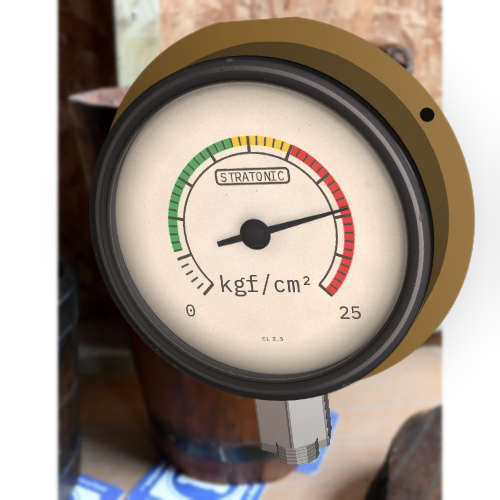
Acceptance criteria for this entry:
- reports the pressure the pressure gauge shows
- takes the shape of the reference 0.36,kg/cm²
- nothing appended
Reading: 19.5,kg/cm²
